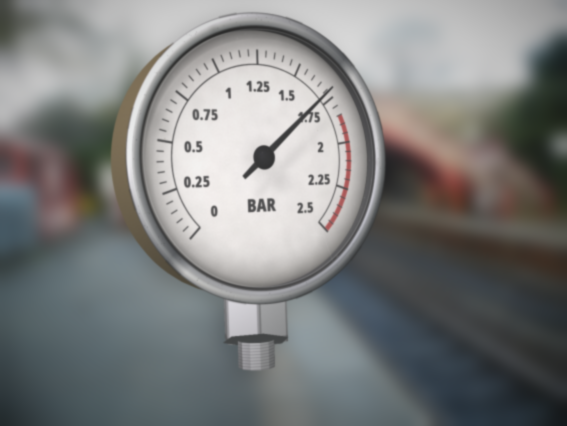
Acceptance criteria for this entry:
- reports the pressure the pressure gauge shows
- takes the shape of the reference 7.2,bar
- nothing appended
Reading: 1.7,bar
